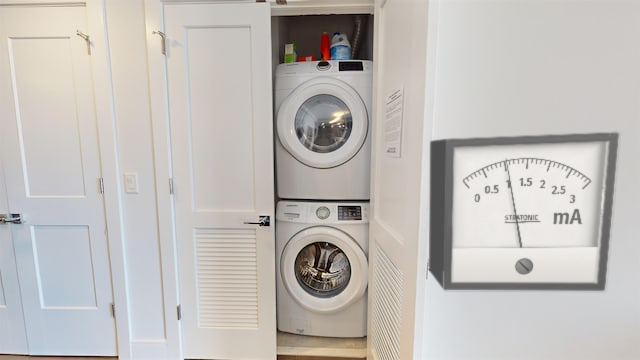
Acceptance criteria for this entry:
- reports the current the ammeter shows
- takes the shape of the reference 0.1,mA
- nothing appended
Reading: 1,mA
